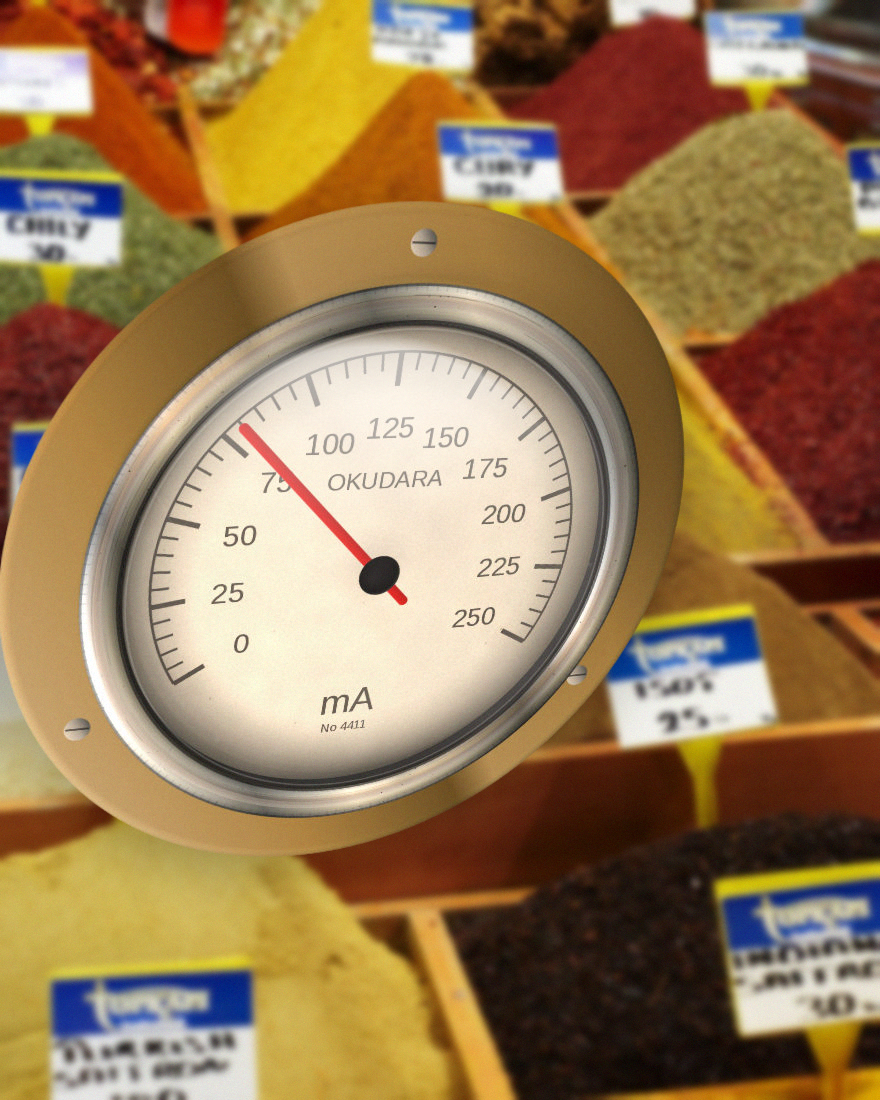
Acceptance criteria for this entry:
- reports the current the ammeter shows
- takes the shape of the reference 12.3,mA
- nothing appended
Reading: 80,mA
